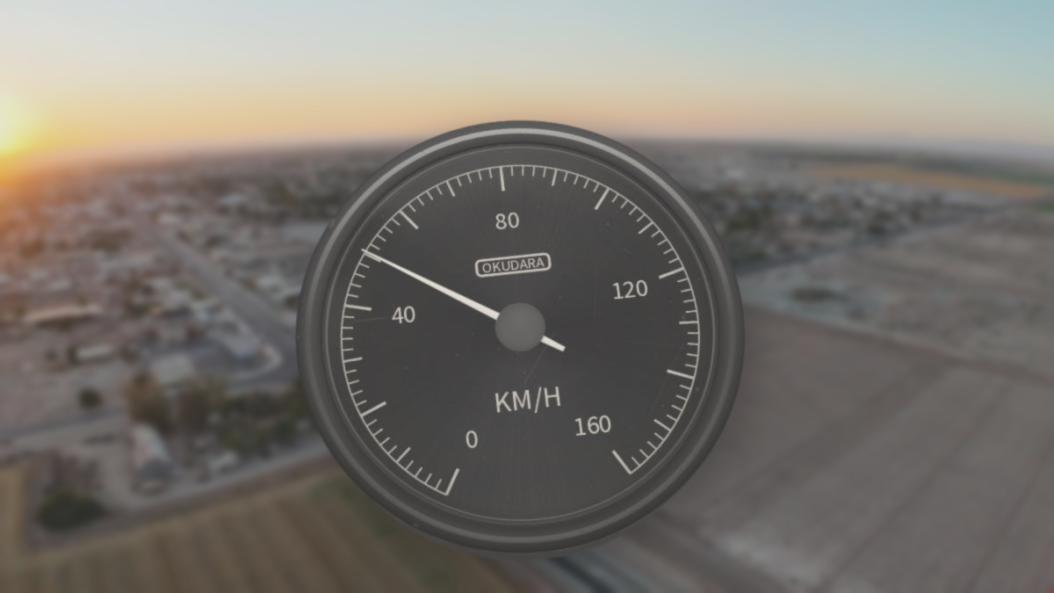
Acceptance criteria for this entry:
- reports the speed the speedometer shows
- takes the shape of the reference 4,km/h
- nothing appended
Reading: 50,km/h
